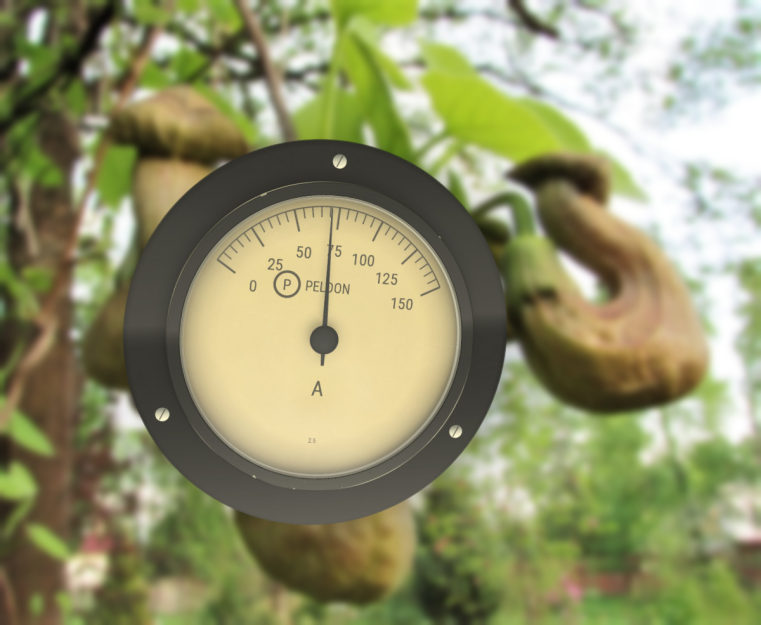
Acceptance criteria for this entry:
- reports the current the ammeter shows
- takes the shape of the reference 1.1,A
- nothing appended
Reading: 70,A
